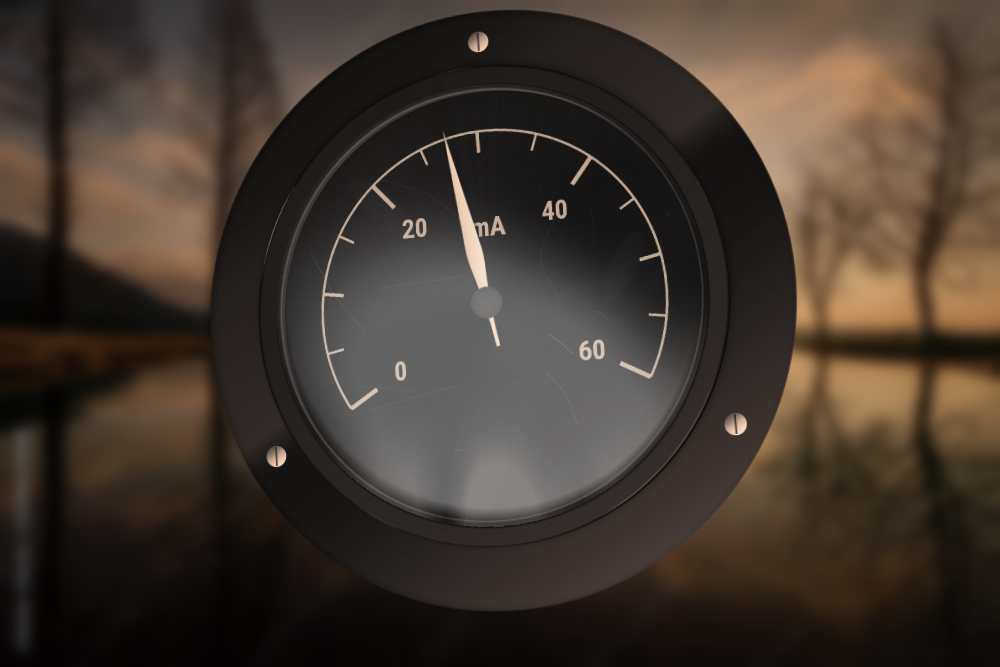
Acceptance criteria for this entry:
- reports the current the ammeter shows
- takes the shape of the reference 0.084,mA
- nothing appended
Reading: 27.5,mA
